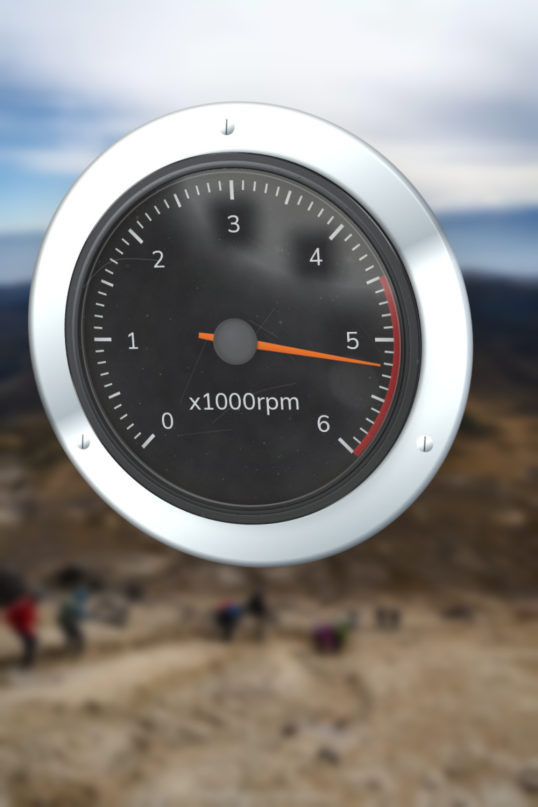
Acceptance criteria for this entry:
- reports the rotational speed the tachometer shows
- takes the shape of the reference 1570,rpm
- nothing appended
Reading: 5200,rpm
